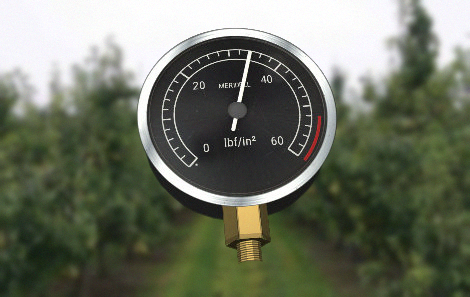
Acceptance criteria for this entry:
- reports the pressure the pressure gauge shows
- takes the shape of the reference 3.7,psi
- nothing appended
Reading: 34,psi
